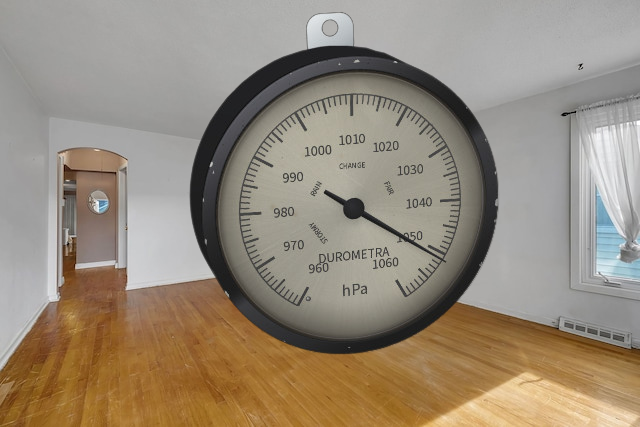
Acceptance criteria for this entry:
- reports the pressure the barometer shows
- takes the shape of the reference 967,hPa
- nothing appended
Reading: 1051,hPa
